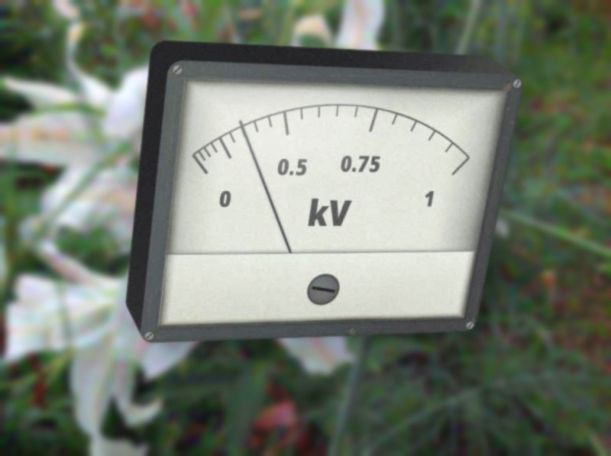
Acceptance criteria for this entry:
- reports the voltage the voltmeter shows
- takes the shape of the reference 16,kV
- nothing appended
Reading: 0.35,kV
